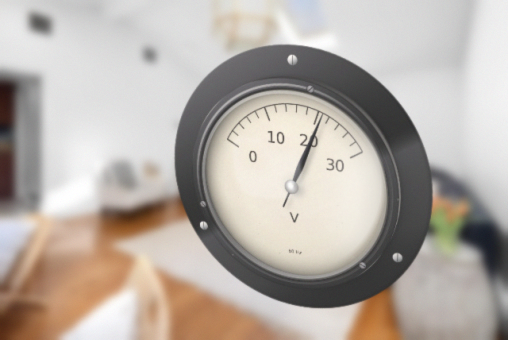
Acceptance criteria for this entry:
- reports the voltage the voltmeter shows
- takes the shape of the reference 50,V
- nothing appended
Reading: 21,V
